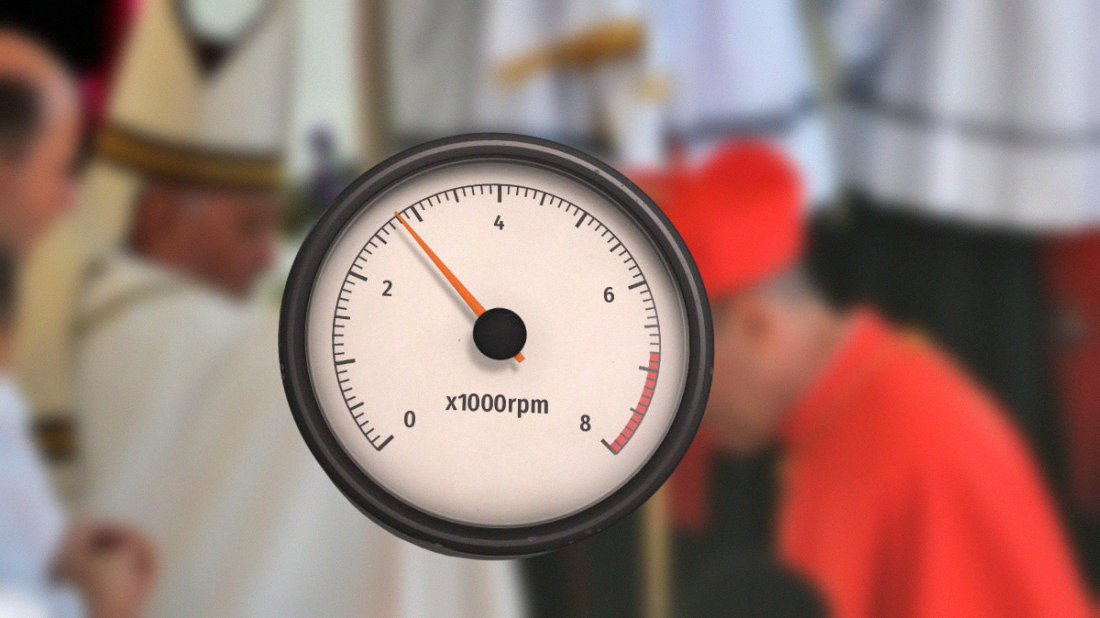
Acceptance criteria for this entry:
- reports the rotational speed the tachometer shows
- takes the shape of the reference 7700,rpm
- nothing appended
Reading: 2800,rpm
